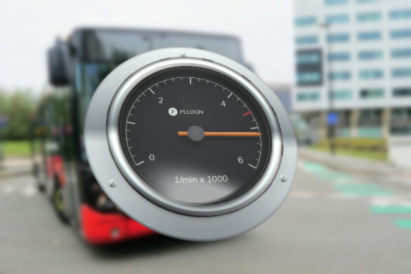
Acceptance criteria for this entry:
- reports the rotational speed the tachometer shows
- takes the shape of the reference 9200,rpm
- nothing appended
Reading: 5200,rpm
